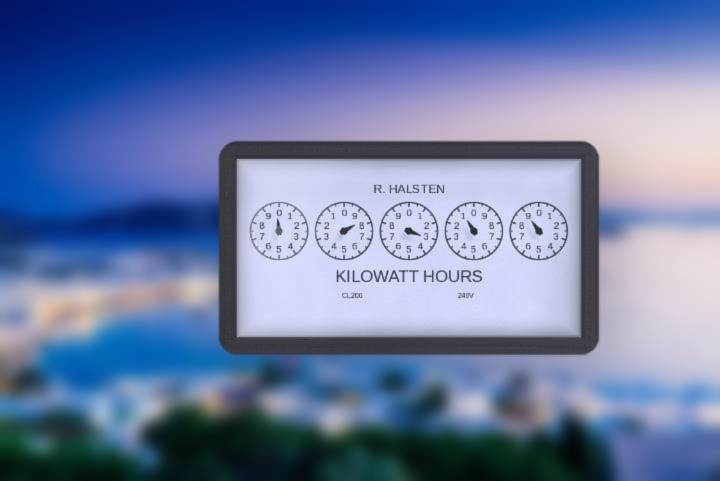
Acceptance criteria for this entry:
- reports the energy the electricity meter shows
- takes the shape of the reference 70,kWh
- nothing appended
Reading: 98309,kWh
